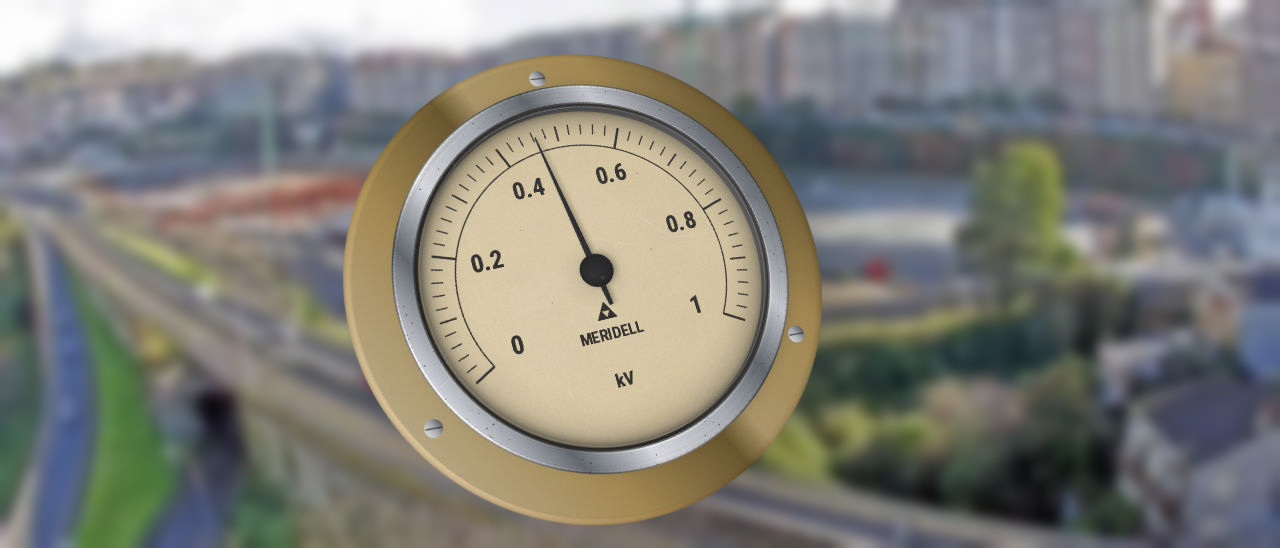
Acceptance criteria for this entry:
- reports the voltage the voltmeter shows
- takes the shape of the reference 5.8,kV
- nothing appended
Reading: 0.46,kV
